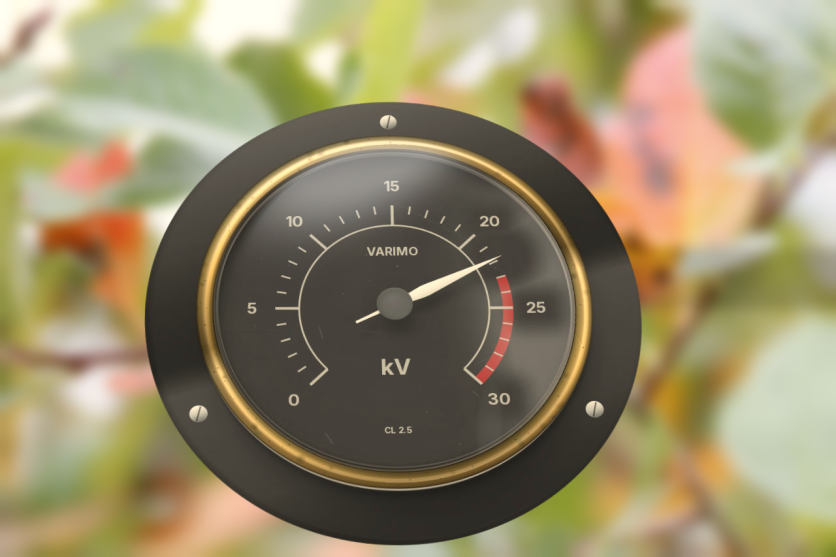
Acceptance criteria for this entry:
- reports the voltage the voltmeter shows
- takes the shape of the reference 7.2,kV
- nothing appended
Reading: 22,kV
